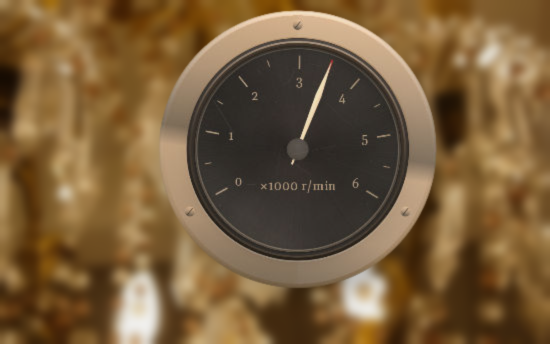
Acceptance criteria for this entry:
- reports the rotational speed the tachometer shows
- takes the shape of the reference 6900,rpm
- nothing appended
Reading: 3500,rpm
